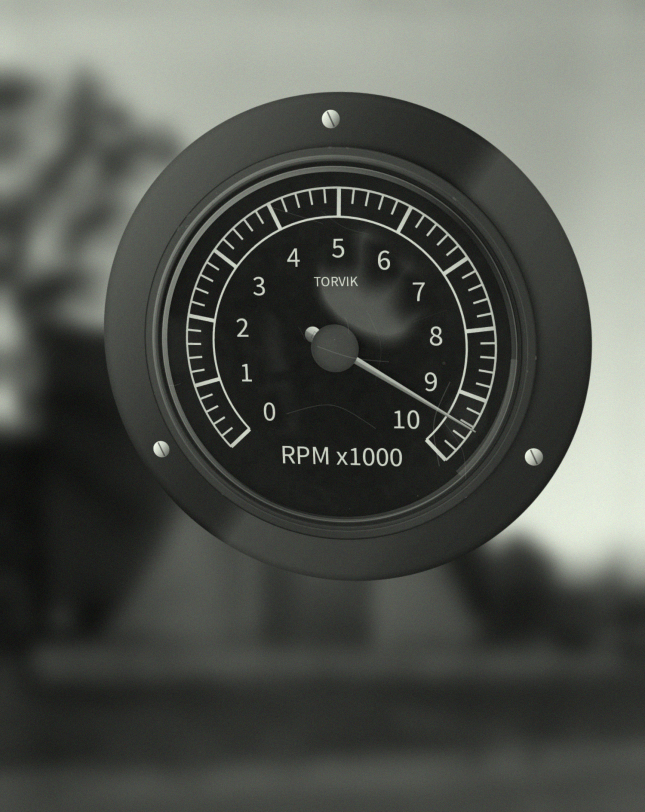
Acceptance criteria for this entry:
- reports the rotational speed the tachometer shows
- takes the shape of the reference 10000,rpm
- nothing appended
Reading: 9400,rpm
